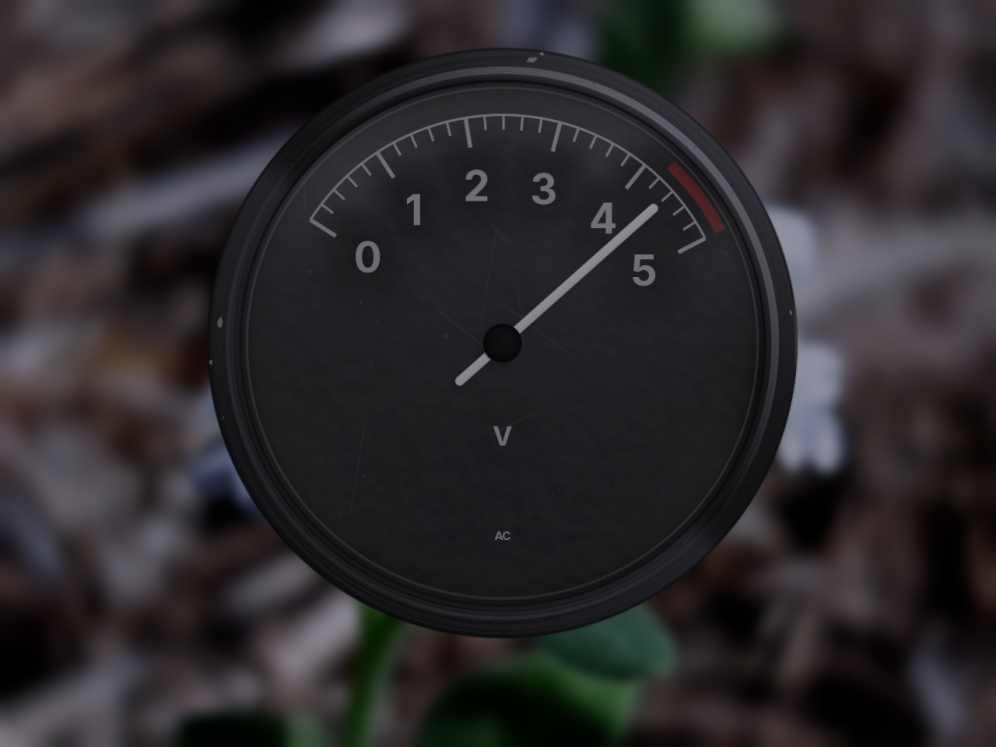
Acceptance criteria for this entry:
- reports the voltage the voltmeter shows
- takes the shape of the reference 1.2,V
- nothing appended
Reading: 4.4,V
